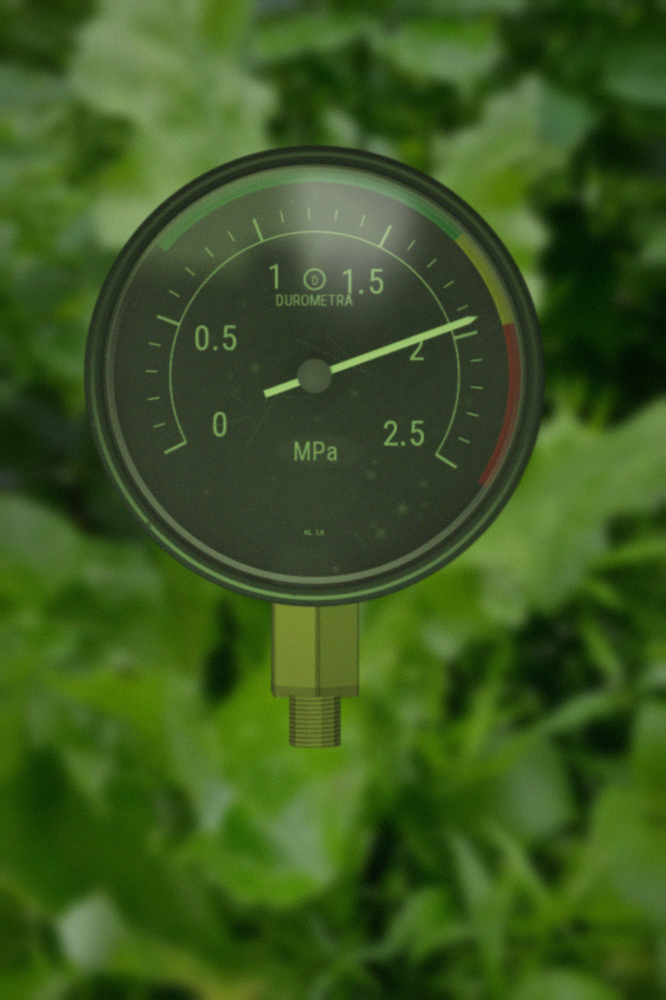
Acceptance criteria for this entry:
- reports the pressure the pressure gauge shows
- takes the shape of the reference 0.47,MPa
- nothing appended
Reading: 1.95,MPa
